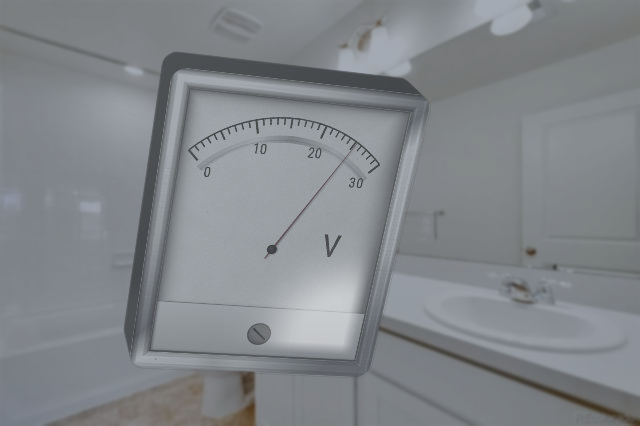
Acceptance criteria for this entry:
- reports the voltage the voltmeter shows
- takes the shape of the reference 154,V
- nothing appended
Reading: 25,V
